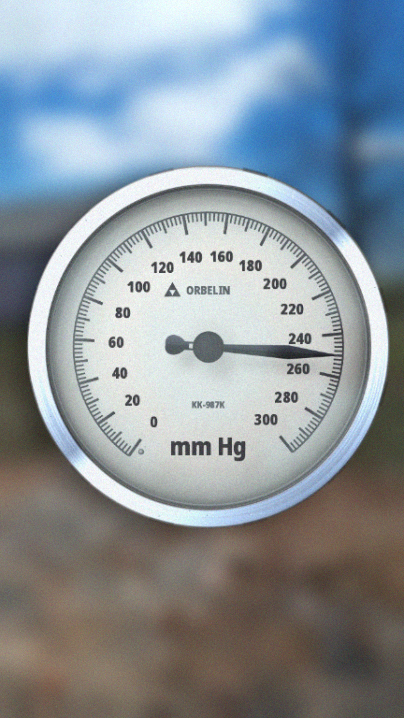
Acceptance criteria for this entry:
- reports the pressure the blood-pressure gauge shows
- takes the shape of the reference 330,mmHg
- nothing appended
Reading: 250,mmHg
